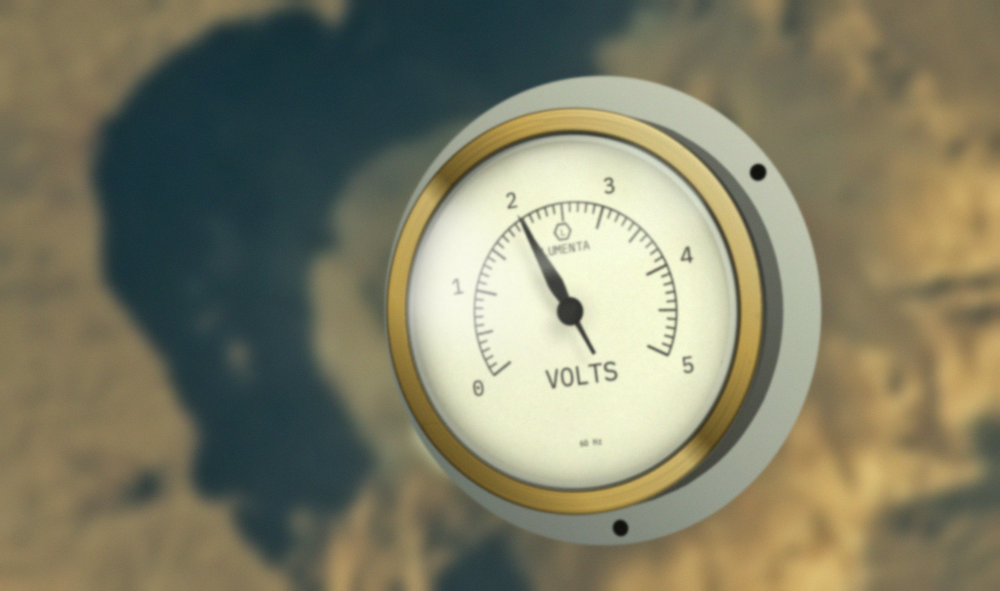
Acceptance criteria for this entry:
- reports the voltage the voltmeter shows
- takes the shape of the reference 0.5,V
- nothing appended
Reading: 2,V
